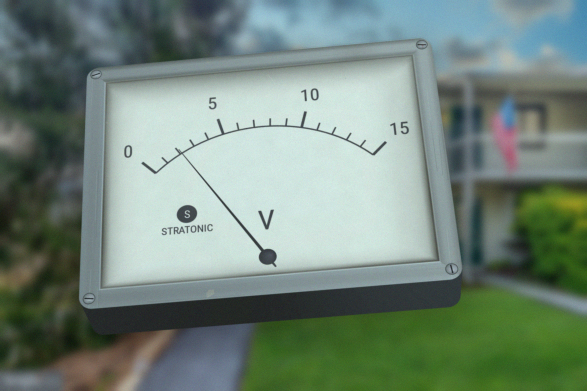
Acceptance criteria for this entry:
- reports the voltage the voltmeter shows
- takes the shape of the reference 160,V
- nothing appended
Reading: 2,V
